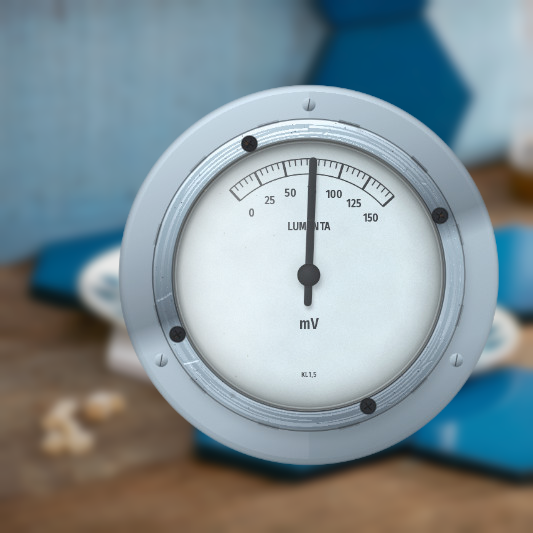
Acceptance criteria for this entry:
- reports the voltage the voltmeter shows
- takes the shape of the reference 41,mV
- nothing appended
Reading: 75,mV
